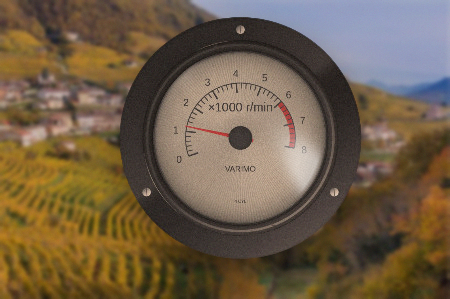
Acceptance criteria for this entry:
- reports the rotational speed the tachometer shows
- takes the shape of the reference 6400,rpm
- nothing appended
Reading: 1200,rpm
